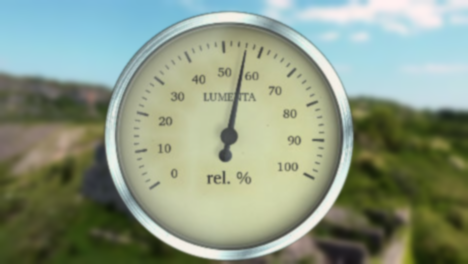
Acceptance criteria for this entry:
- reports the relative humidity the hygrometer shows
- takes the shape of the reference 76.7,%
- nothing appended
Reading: 56,%
